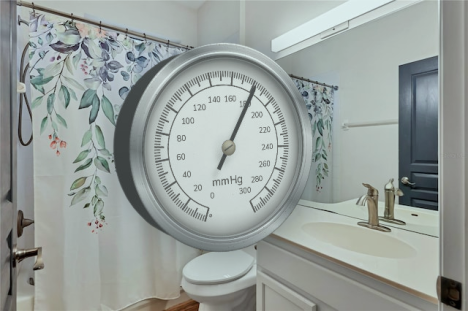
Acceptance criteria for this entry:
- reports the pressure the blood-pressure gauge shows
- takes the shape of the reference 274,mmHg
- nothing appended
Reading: 180,mmHg
